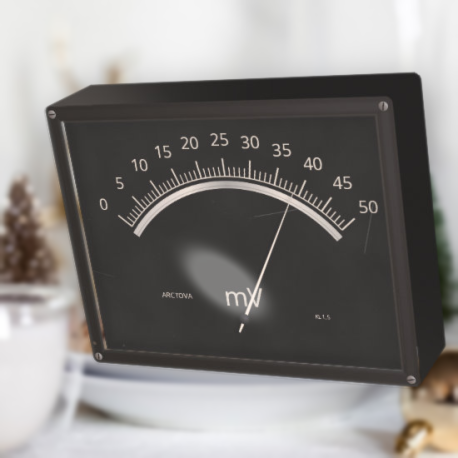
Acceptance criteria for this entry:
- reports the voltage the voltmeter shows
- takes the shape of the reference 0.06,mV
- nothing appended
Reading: 39,mV
